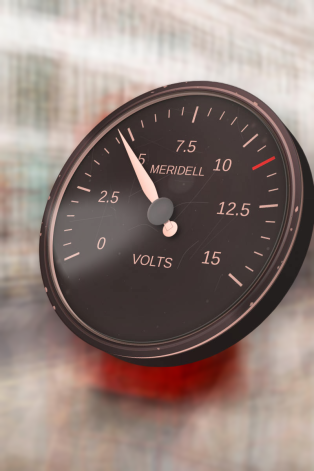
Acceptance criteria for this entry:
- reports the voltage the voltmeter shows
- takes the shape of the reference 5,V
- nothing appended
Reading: 4.75,V
